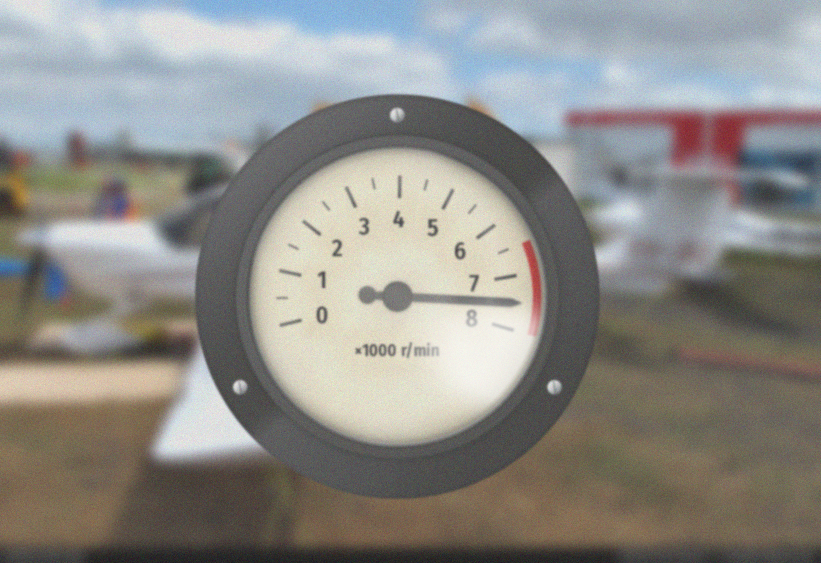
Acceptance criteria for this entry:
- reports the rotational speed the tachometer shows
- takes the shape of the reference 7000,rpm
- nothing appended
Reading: 7500,rpm
